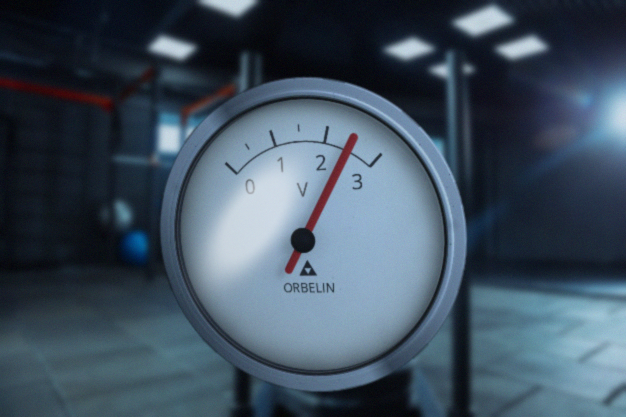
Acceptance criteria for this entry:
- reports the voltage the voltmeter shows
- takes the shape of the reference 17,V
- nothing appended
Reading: 2.5,V
